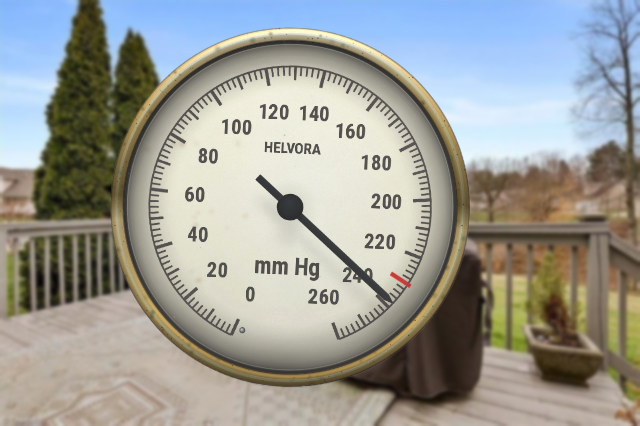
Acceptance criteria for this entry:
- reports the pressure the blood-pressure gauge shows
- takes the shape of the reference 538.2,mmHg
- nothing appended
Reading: 238,mmHg
